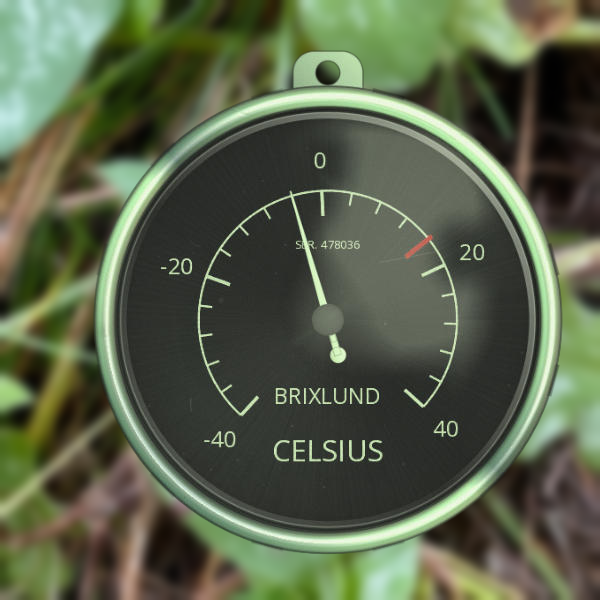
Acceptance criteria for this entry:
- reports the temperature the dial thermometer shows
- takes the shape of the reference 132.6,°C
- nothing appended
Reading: -4,°C
